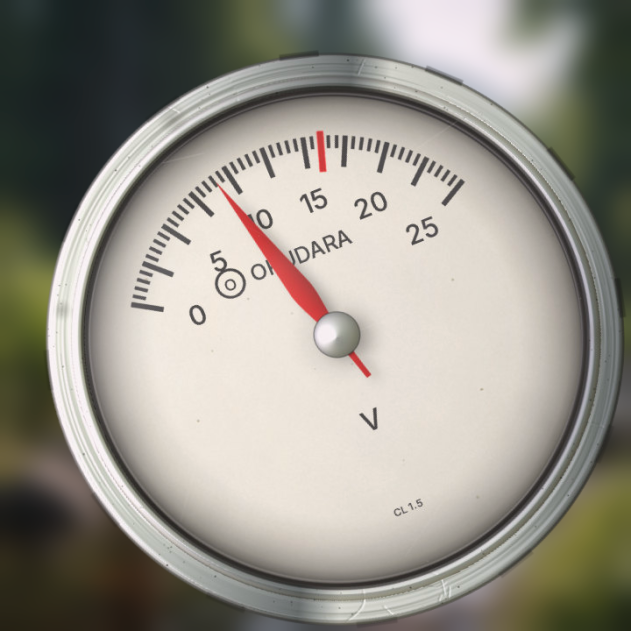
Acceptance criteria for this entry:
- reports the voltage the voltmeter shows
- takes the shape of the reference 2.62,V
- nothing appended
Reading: 9,V
